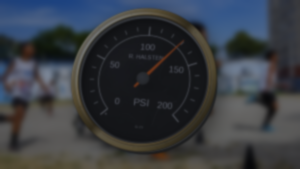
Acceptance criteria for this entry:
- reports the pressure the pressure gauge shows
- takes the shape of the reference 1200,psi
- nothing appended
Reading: 130,psi
